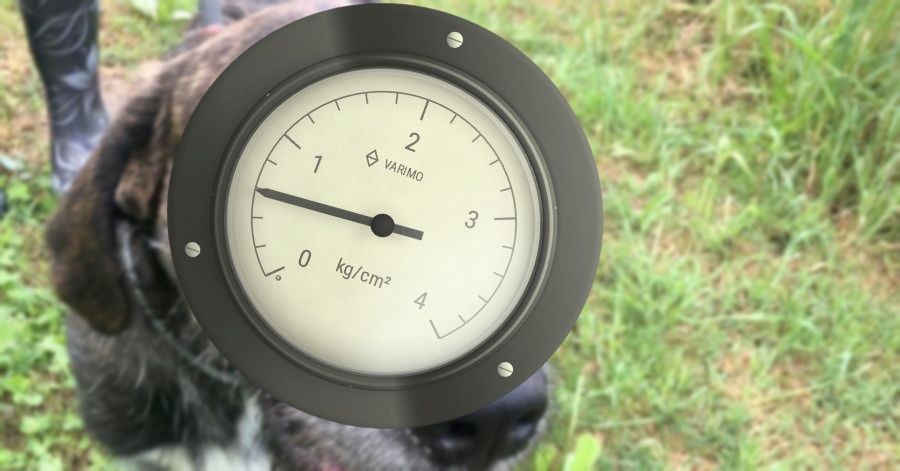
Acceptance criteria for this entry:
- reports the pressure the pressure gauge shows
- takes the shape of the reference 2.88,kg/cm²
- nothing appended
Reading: 0.6,kg/cm²
